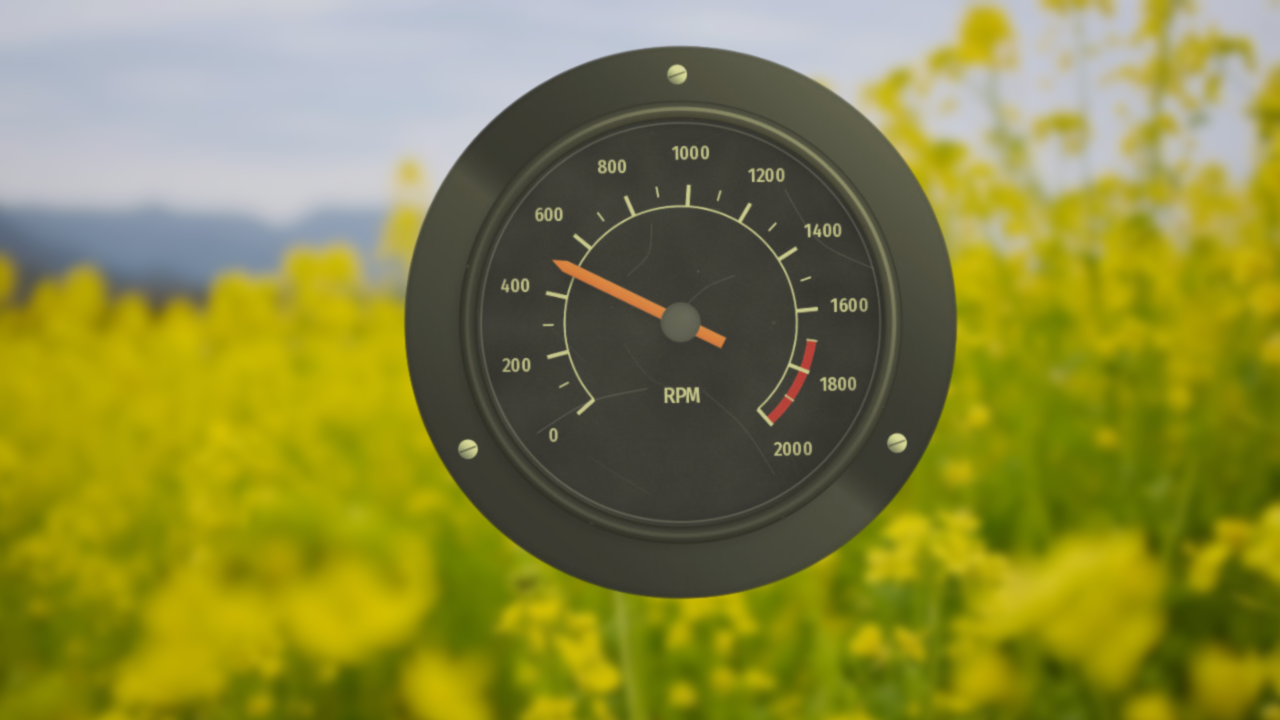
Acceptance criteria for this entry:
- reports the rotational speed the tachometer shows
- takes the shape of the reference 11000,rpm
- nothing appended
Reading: 500,rpm
